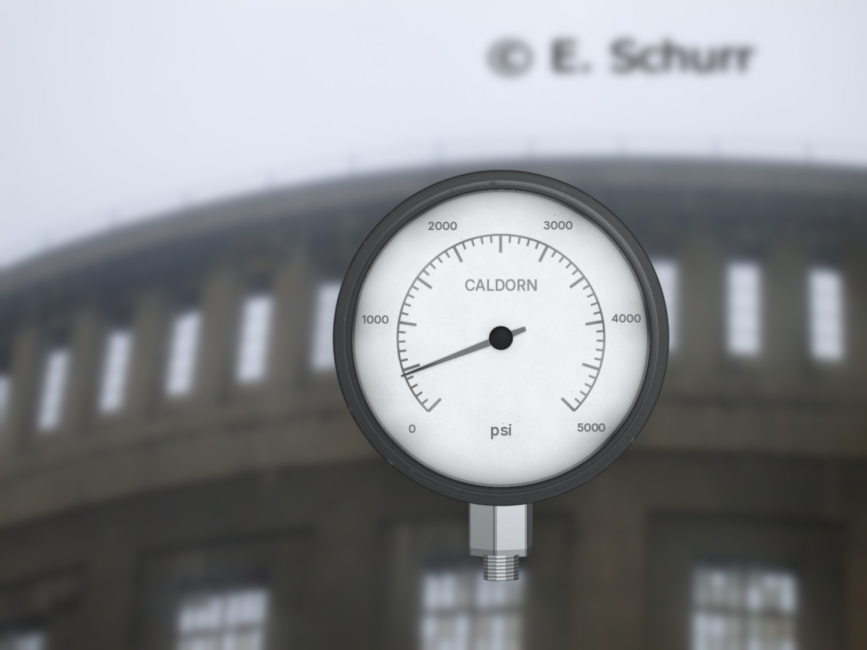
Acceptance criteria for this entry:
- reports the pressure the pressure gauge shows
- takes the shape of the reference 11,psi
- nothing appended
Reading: 450,psi
